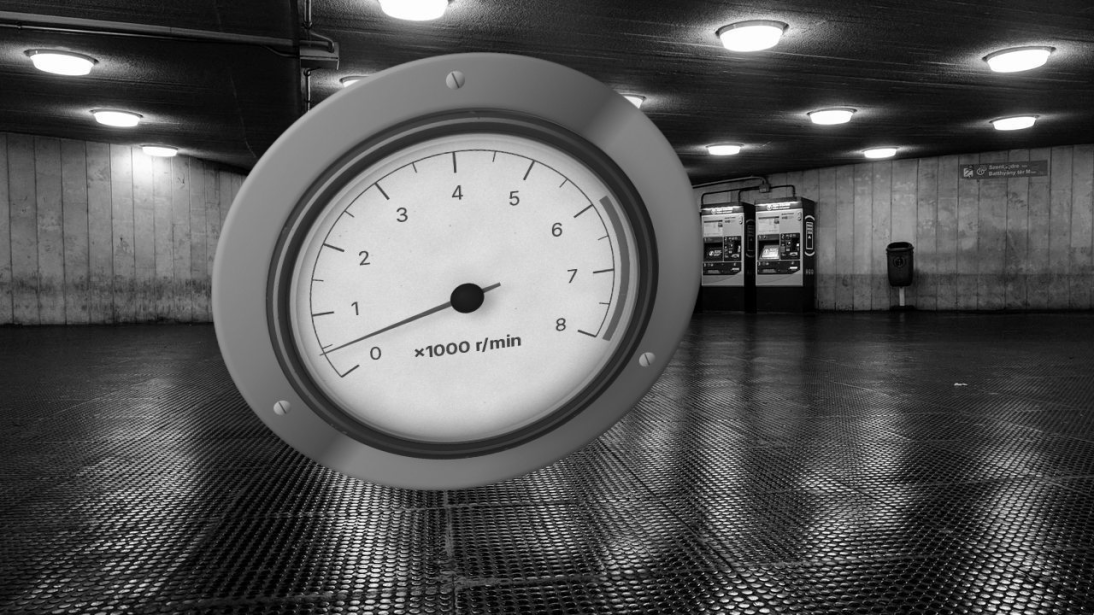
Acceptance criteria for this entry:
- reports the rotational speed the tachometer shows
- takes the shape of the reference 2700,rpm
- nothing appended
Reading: 500,rpm
